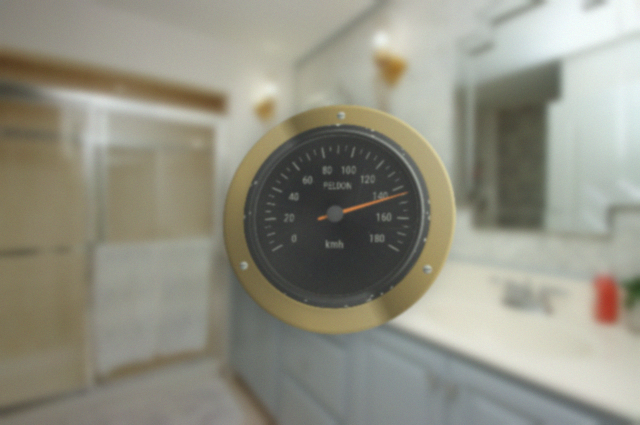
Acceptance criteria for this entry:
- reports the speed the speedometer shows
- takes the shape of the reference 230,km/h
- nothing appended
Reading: 145,km/h
